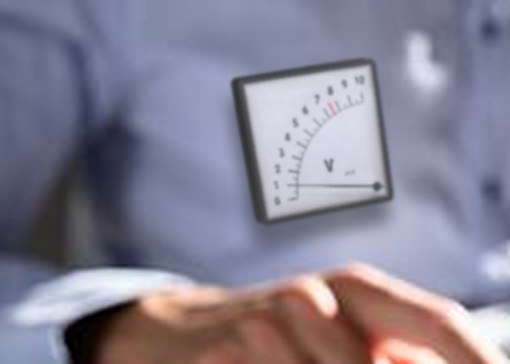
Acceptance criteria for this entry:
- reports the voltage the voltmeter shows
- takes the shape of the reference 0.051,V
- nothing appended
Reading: 1,V
